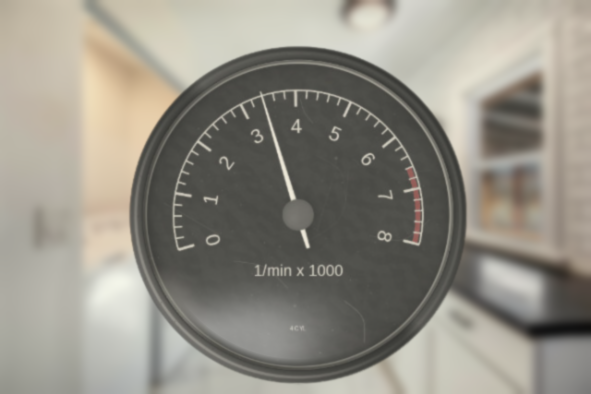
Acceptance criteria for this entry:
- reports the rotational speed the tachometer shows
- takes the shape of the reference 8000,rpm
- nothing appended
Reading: 3400,rpm
